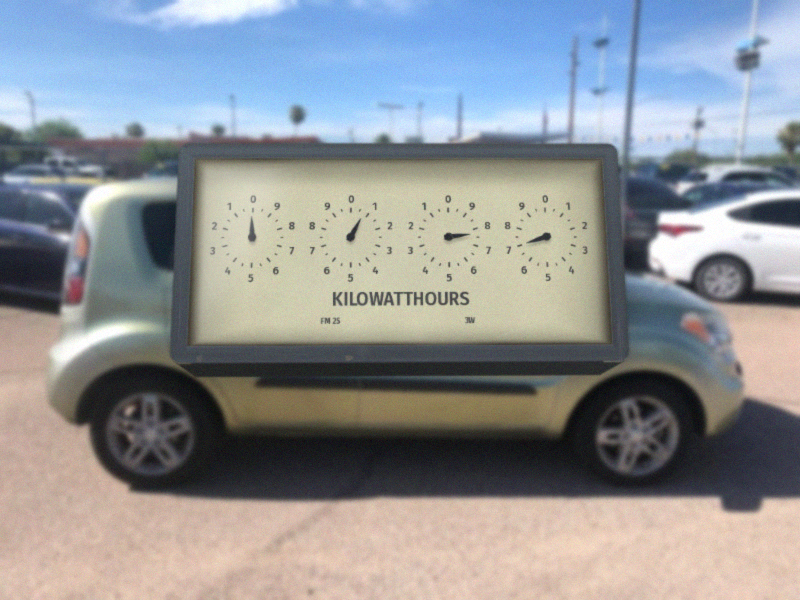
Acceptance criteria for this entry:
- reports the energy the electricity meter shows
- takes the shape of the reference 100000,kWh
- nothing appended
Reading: 77,kWh
